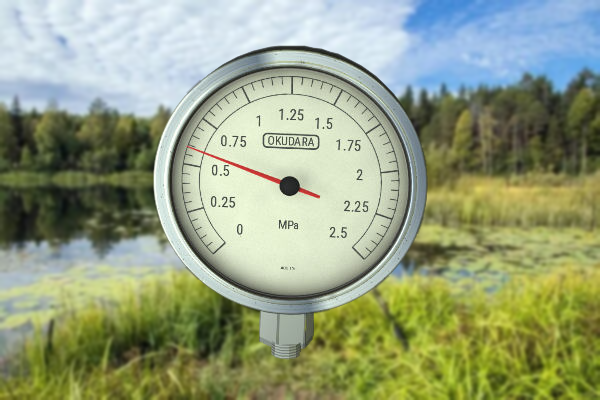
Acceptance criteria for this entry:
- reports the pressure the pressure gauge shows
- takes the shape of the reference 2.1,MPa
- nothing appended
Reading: 0.6,MPa
